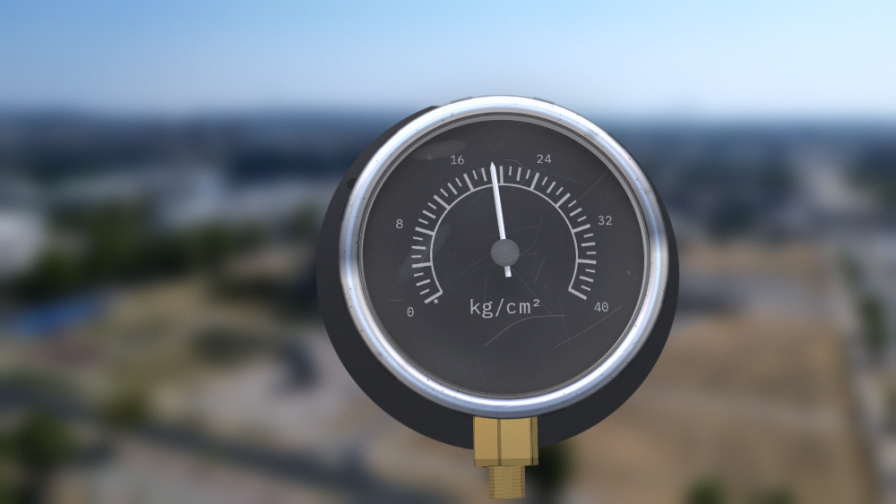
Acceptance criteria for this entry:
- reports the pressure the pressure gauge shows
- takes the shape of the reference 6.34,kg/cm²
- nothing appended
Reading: 19,kg/cm²
